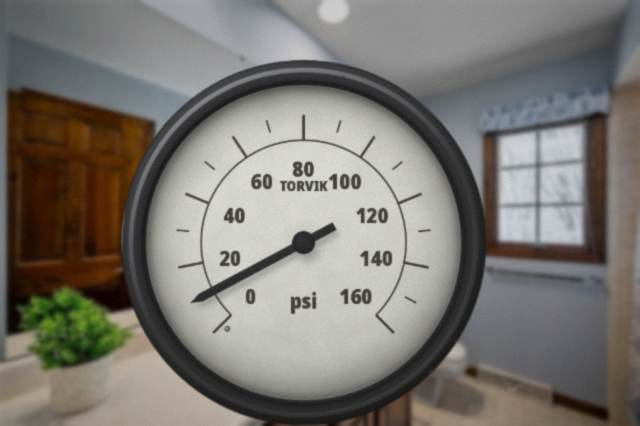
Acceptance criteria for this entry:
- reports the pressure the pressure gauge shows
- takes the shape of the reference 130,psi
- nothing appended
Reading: 10,psi
